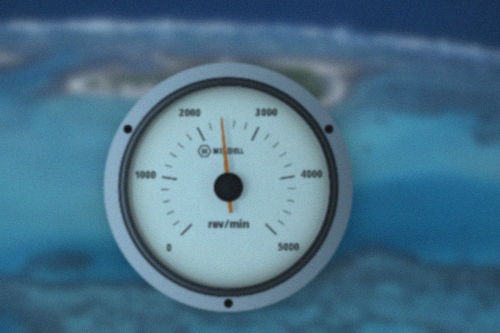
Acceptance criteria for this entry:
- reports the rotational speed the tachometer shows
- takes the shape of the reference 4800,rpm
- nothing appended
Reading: 2400,rpm
